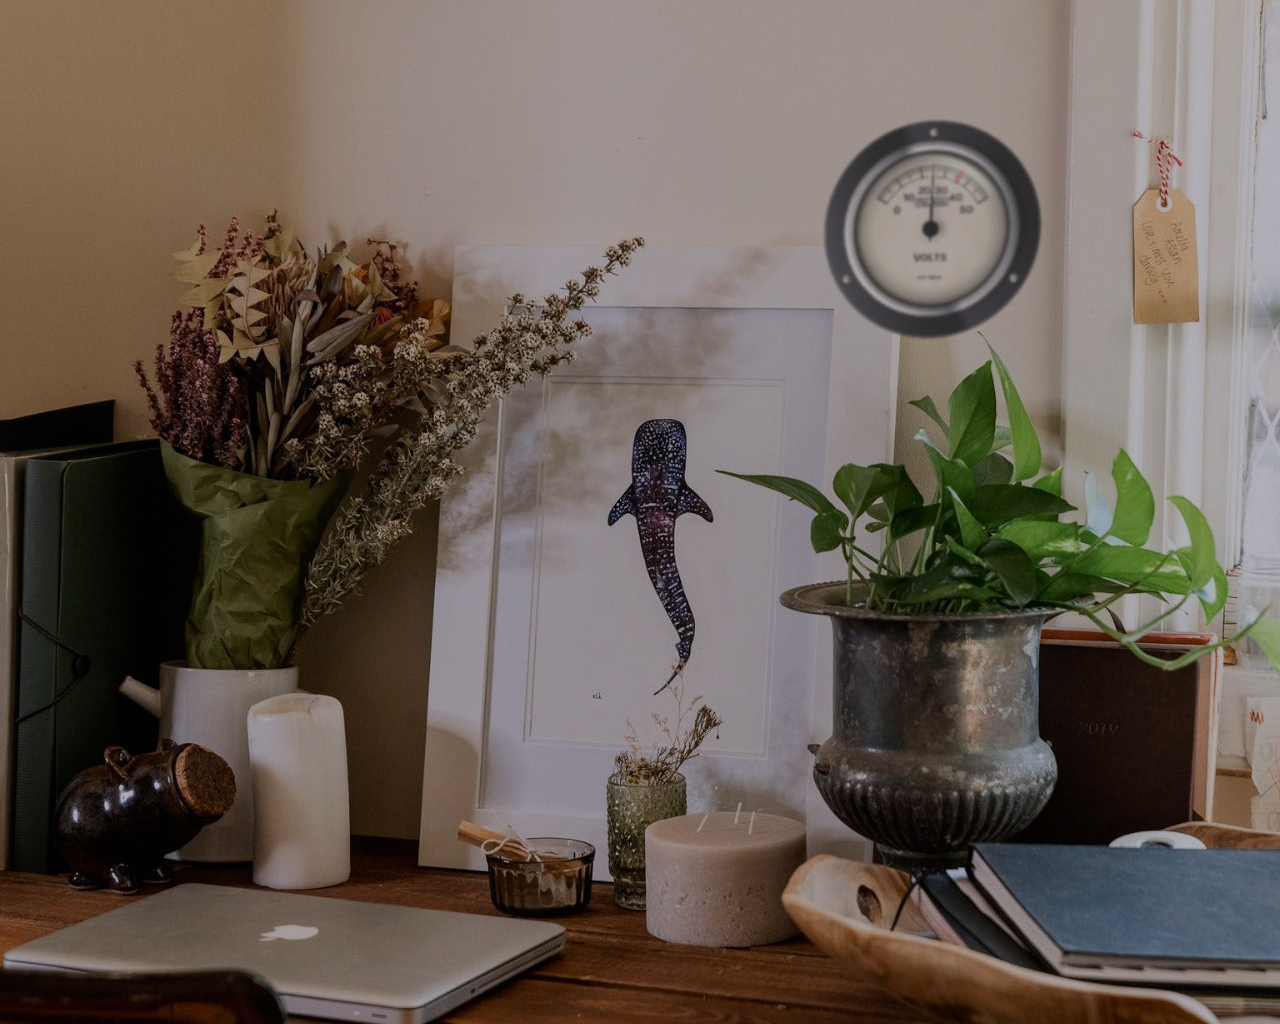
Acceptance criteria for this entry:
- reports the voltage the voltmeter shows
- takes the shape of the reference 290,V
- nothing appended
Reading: 25,V
